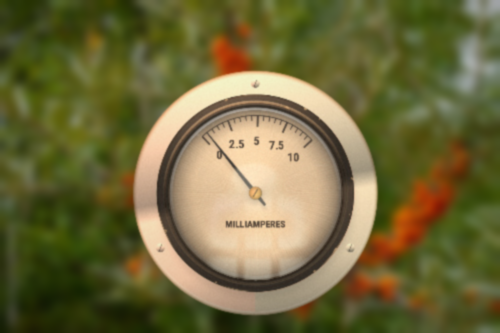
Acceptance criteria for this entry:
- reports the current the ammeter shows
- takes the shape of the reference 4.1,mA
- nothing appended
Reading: 0.5,mA
